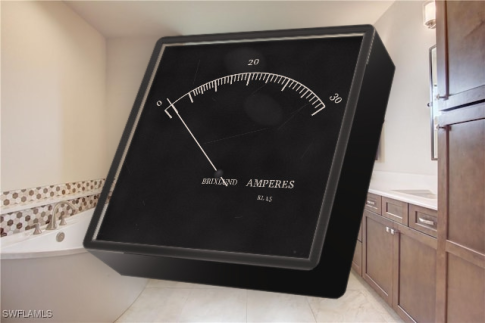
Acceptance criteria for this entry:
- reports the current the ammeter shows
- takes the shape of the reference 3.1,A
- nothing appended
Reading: 5,A
